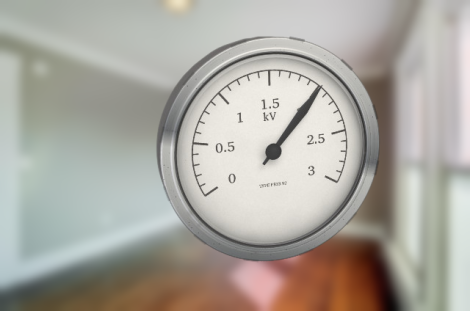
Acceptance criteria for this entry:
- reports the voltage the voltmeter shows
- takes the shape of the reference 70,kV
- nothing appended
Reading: 2,kV
